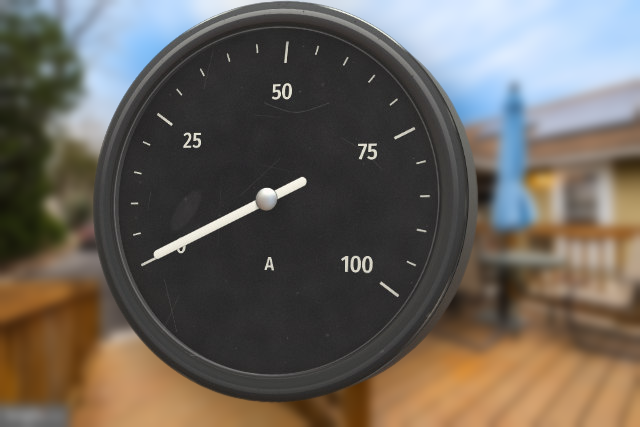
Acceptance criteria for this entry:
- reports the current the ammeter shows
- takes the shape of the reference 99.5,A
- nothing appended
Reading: 0,A
